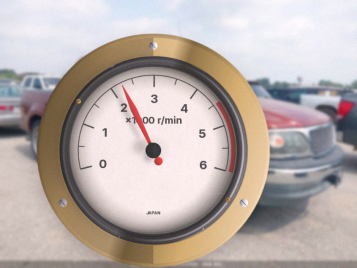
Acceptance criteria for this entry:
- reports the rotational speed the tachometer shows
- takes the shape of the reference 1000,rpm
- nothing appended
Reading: 2250,rpm
